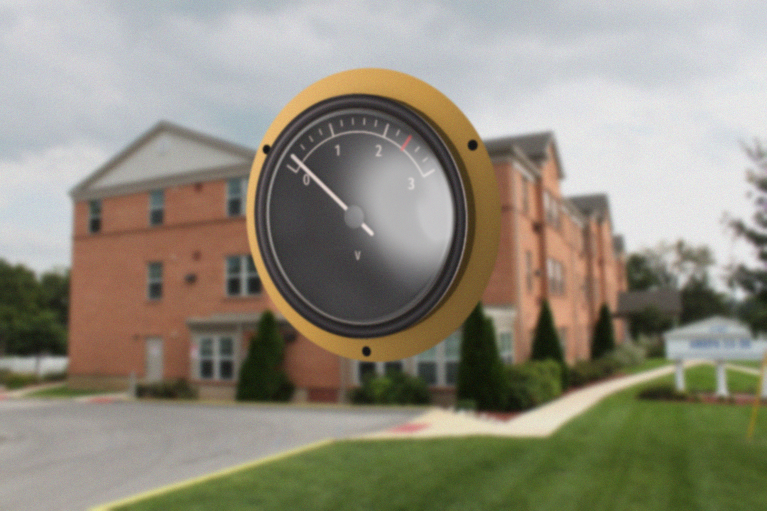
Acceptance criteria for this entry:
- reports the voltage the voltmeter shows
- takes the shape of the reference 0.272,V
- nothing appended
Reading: 0.2,V
